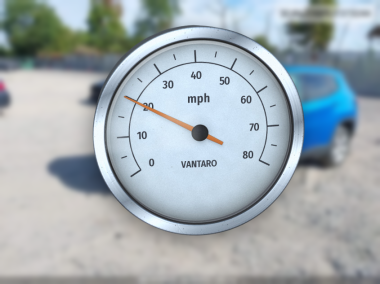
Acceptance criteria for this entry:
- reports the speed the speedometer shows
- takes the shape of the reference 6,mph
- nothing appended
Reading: 20,mph
